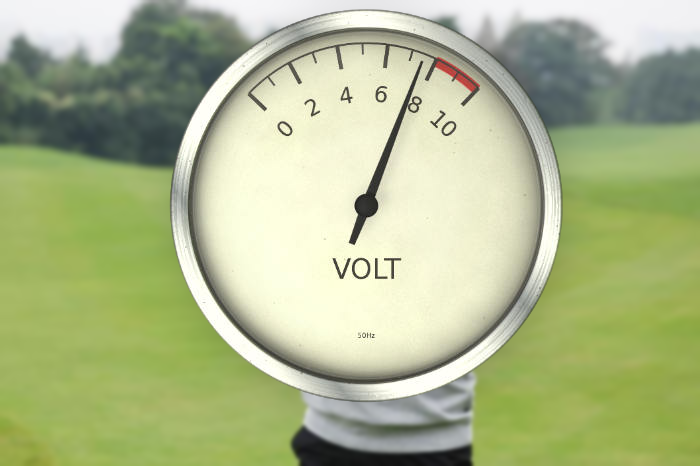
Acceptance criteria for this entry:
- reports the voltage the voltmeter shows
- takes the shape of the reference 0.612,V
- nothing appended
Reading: 7.5,V
